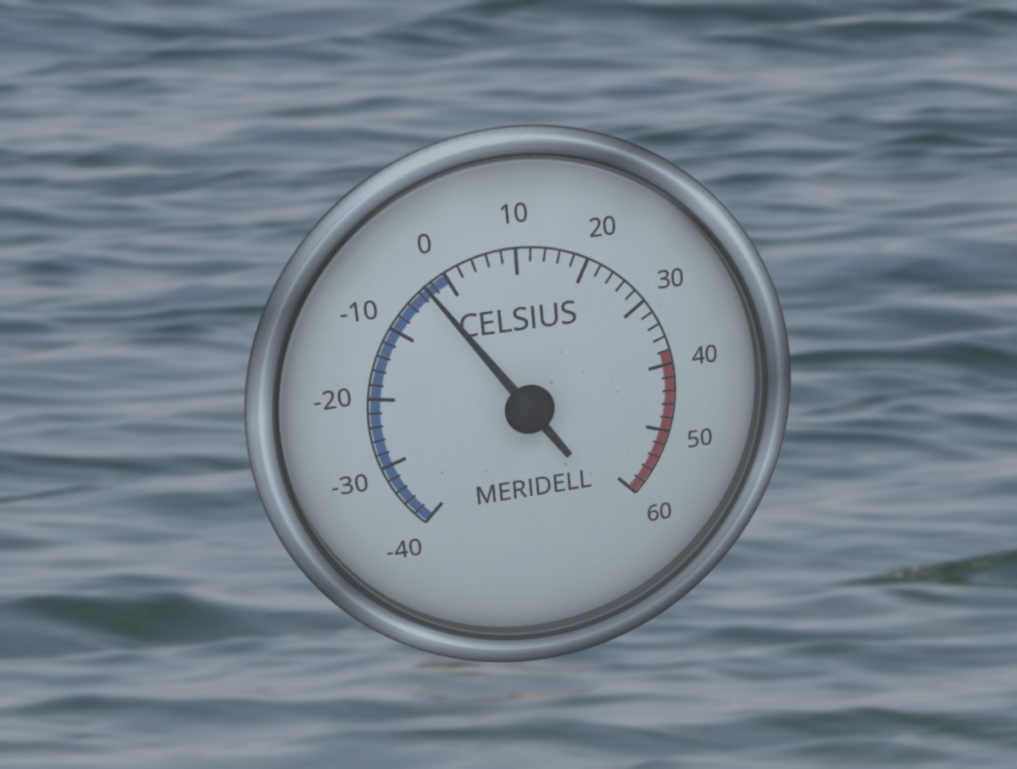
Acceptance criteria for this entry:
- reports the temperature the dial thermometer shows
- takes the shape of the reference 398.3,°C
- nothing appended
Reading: -3,°C
